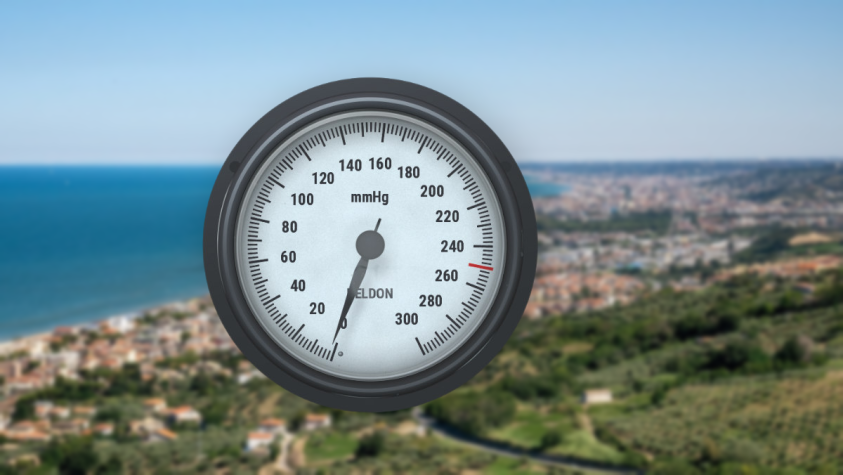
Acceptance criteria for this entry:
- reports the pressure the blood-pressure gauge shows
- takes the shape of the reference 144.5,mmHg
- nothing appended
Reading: 2,mmHg
